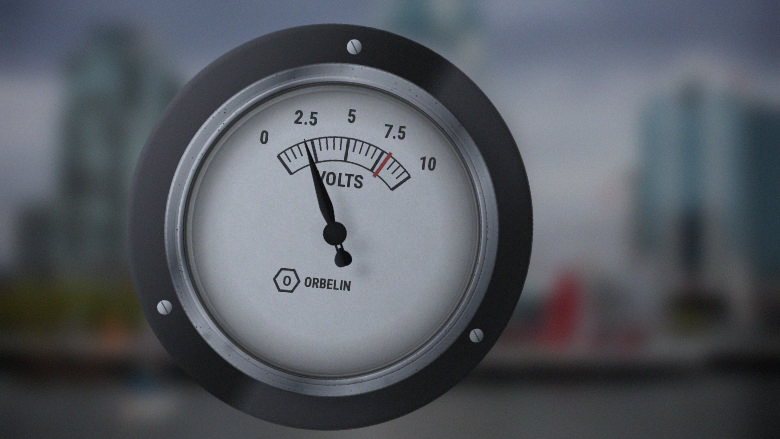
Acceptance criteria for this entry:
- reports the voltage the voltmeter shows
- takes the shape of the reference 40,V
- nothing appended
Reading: 2,V
